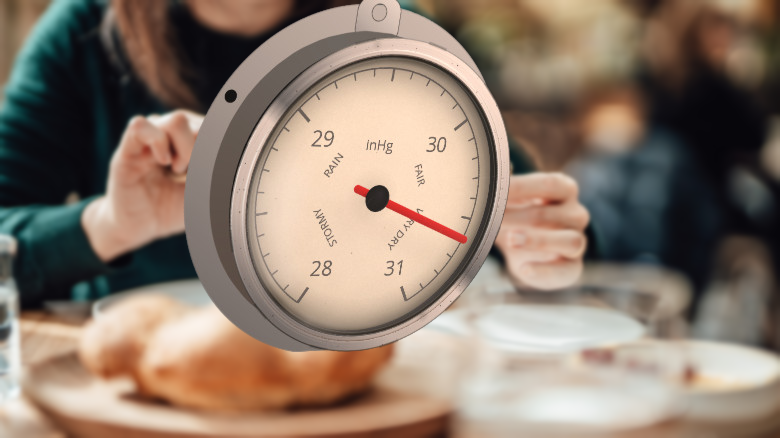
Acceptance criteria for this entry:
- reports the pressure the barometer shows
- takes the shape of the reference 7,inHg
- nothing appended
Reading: 30.6,inHg
